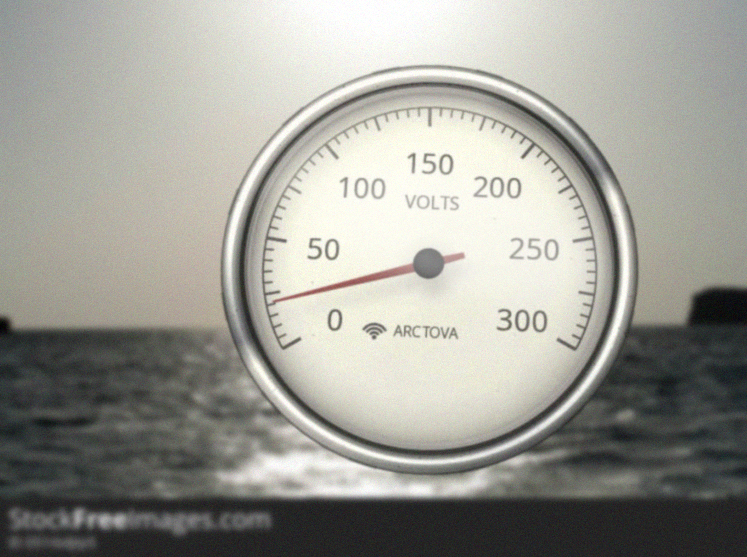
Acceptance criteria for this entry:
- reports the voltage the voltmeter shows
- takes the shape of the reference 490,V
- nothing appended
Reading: 20,V
